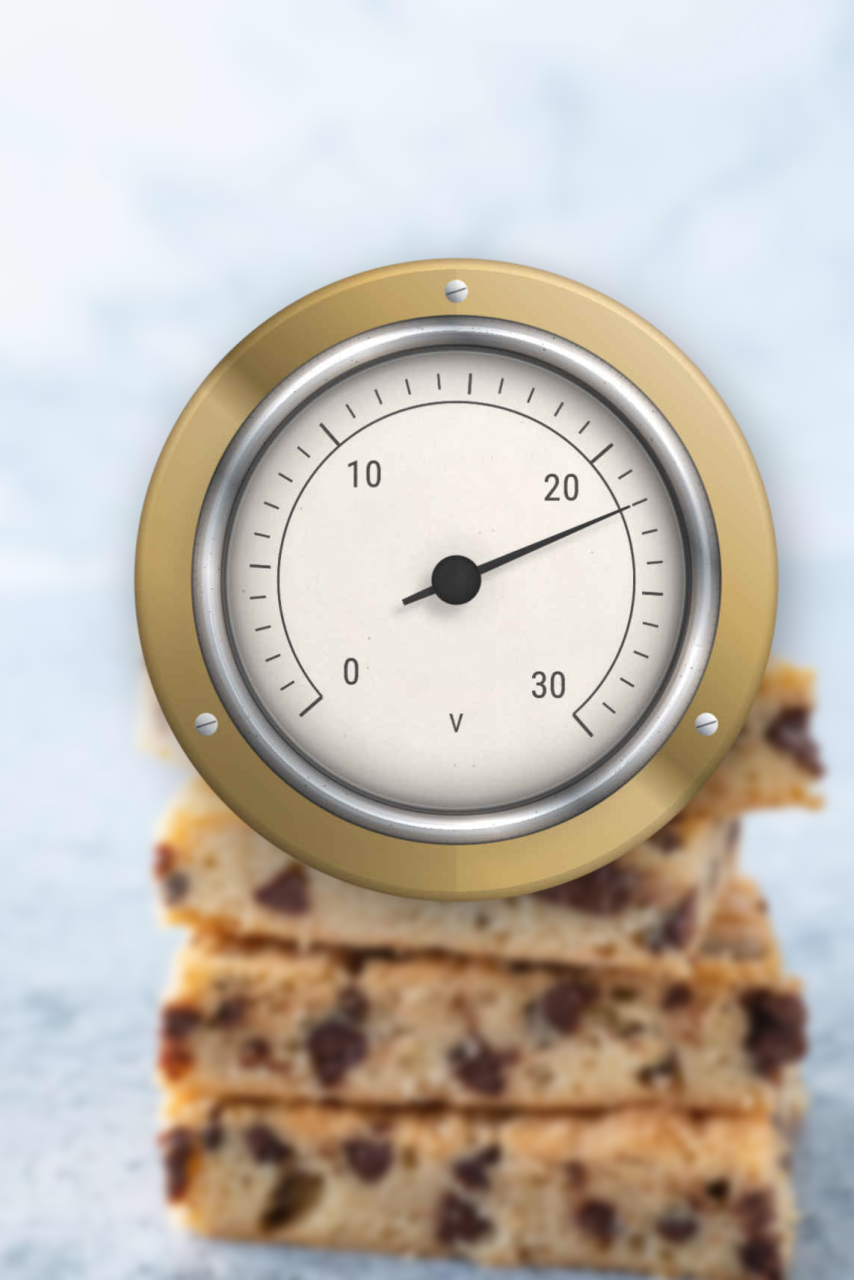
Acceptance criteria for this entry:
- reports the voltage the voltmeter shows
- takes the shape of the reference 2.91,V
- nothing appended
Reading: 22,V
